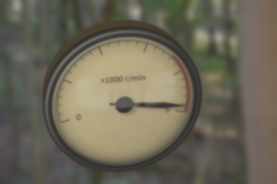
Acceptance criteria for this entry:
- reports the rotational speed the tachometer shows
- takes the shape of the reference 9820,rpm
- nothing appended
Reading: 4800,rpm
